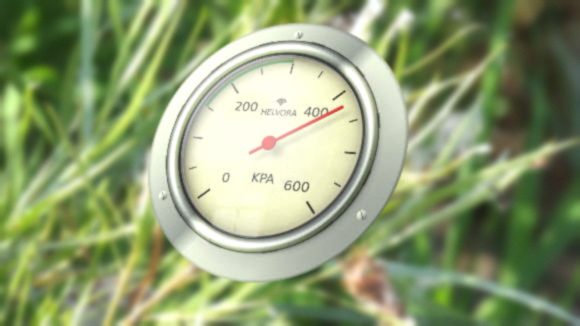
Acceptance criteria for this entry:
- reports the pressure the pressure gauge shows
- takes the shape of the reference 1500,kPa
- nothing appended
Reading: 425,kPa
